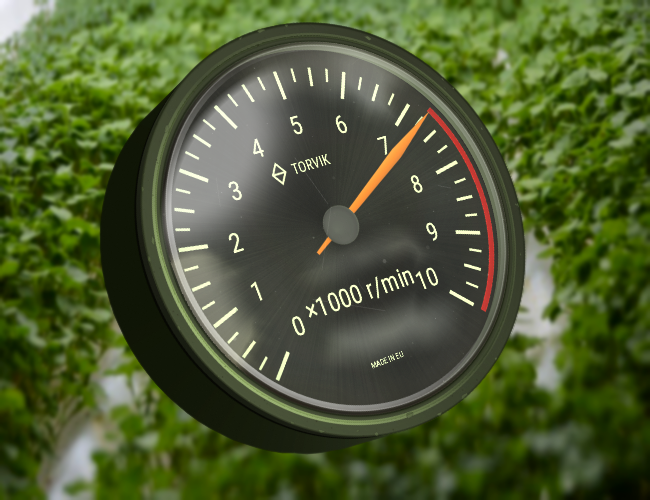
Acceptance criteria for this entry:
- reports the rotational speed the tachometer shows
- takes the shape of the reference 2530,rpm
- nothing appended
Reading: 7250,rpm
